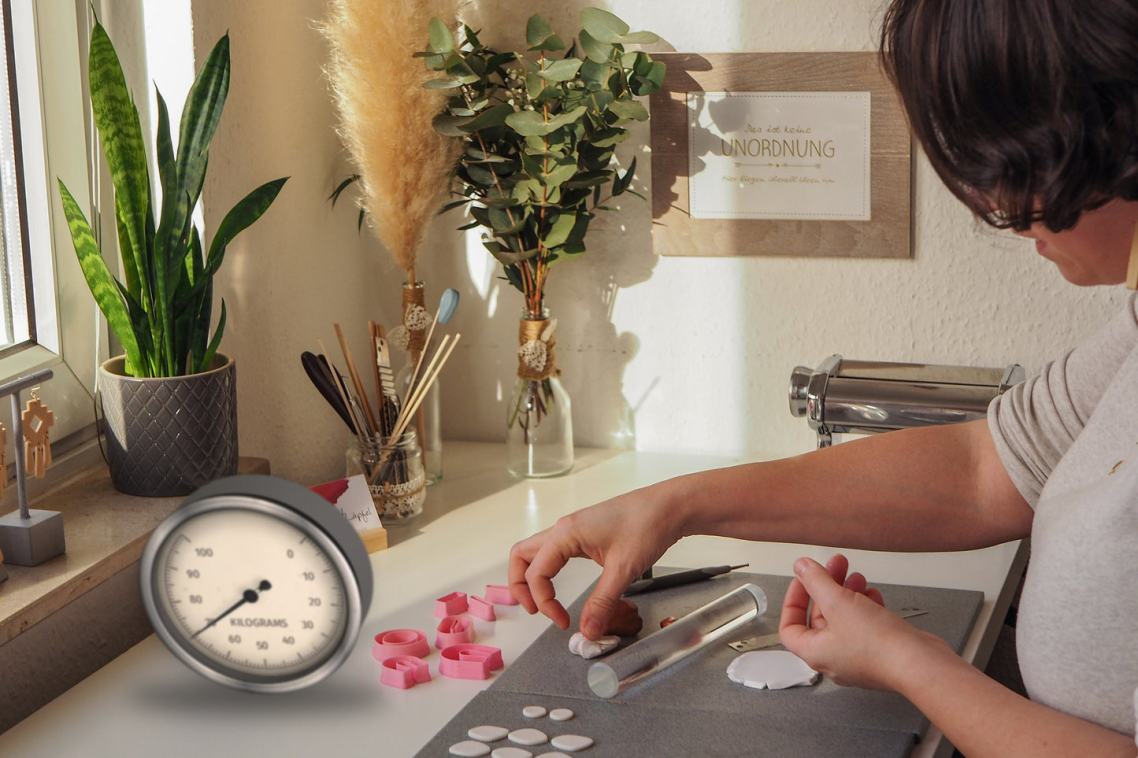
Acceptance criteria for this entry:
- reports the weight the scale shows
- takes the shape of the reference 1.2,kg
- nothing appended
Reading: 70,kg
